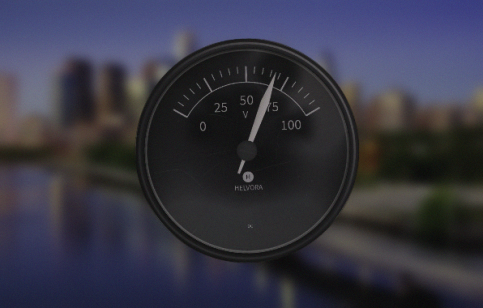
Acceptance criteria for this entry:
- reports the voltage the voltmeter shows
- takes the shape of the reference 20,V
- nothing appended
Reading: 67.5,V
